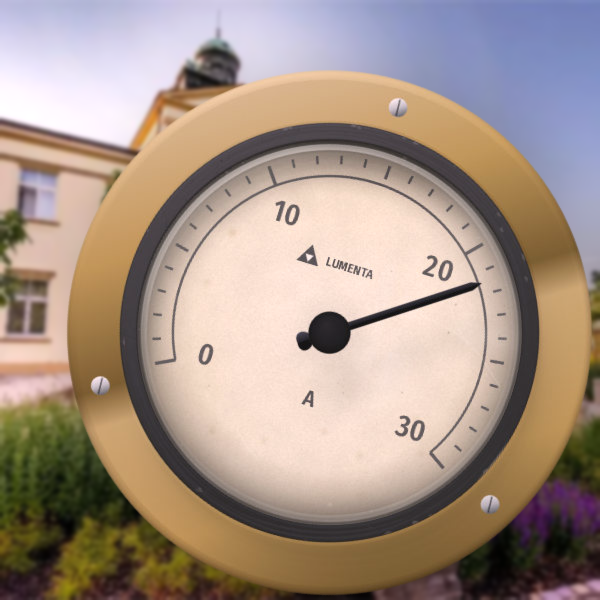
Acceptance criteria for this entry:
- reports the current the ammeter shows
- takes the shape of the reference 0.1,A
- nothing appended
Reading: 21.5,A
